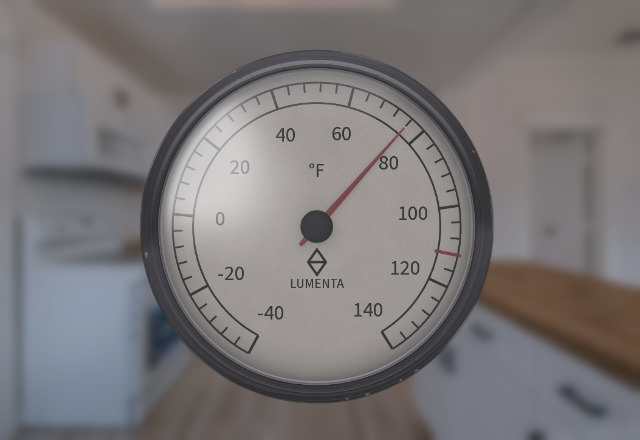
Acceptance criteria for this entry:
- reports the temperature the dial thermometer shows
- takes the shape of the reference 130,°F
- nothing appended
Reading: 76,°F
